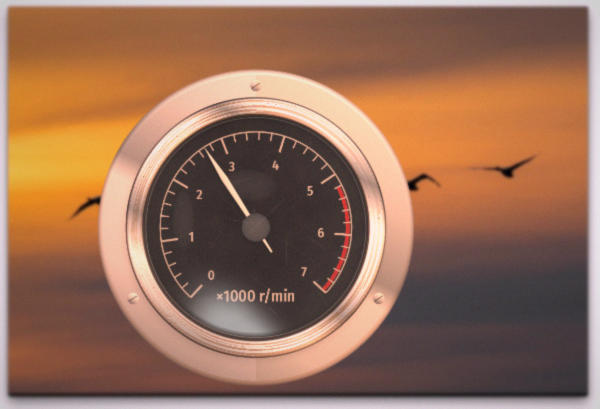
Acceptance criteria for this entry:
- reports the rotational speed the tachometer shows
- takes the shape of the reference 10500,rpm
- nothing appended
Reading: 2700,rpm
